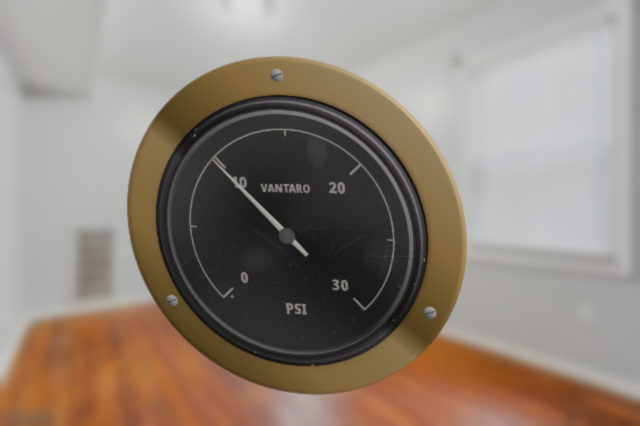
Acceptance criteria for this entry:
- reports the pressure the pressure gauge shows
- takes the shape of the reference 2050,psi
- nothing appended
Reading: 10,psi
